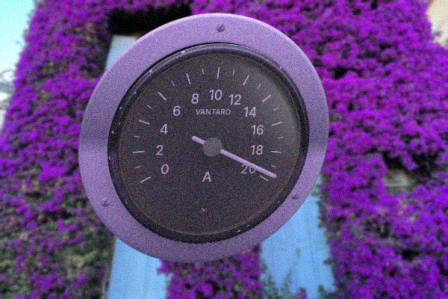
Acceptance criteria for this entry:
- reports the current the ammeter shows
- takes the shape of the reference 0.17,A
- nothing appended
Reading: 19.5,A
